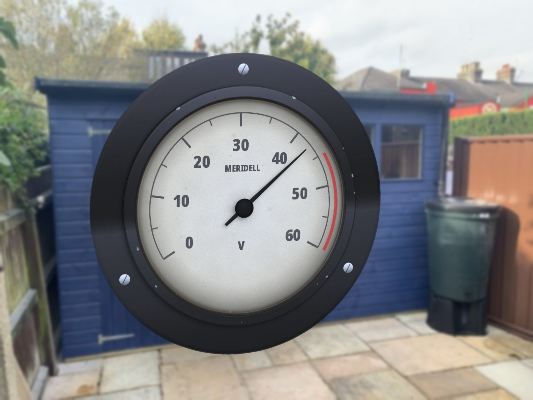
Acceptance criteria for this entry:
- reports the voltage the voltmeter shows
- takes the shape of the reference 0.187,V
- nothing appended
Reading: 42.5,V
